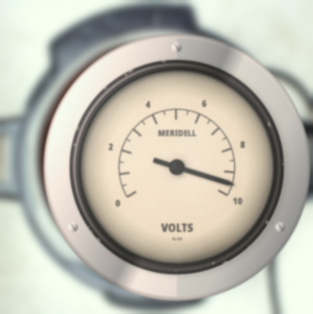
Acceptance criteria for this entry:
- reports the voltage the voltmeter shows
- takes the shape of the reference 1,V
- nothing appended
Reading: 9.5,V
